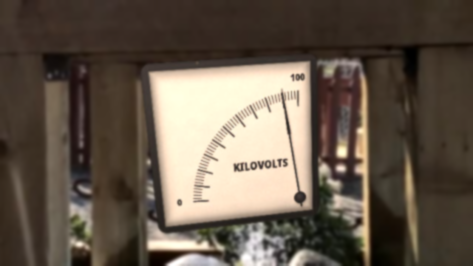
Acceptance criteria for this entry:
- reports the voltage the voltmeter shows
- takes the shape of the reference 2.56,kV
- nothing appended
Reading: 90,kV
